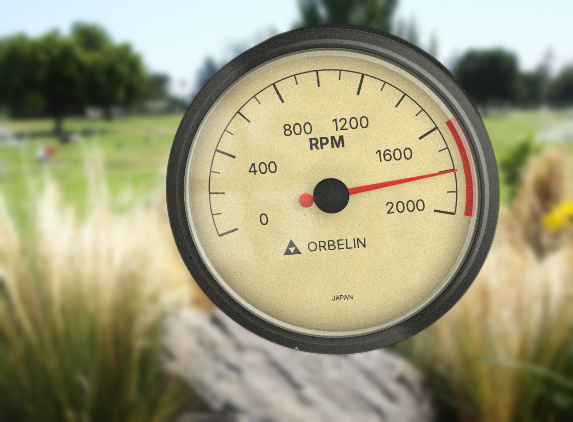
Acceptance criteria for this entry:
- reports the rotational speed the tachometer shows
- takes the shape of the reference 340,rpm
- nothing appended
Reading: 1800,rpm
